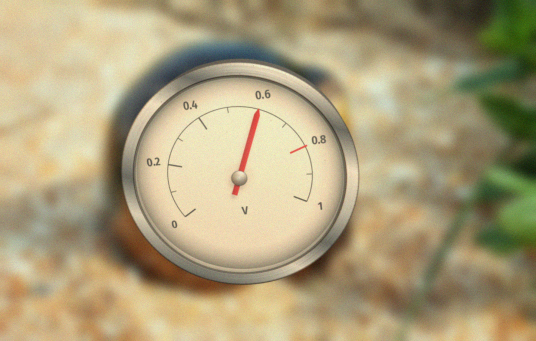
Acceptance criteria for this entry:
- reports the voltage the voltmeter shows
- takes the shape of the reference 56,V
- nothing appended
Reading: 0.6,V
